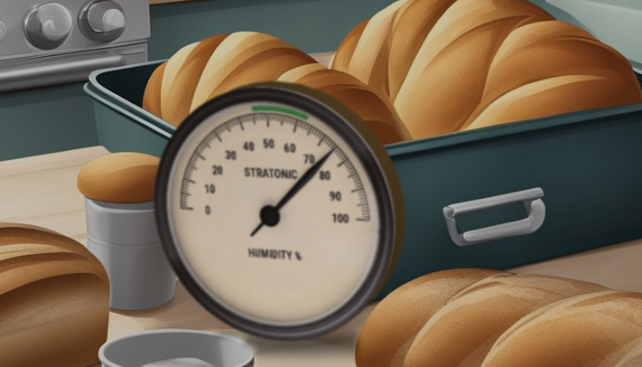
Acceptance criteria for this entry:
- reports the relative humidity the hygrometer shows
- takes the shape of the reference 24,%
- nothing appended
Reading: 75,%
